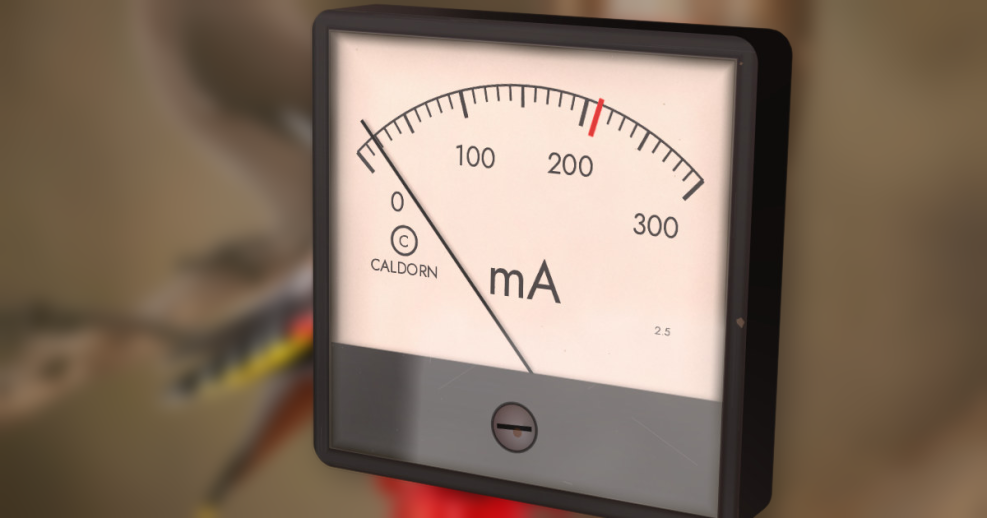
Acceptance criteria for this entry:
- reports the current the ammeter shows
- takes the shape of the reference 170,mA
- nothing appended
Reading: 20,mA
